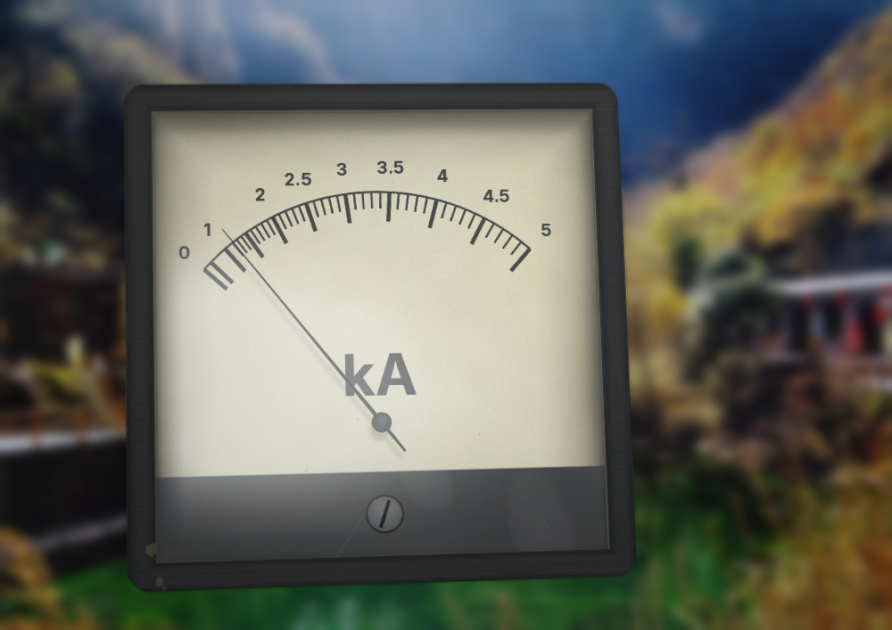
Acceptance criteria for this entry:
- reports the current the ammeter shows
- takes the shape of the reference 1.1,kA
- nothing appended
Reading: 1.2,kA
